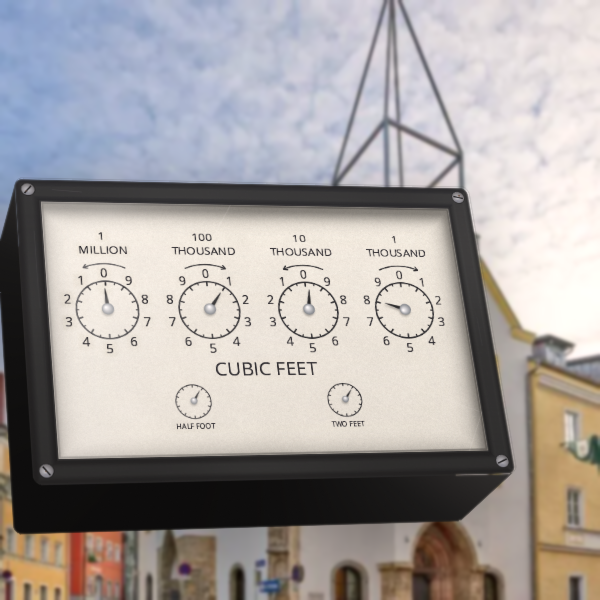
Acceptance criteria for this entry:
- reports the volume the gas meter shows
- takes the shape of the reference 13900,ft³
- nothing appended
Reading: 9800,ft³
